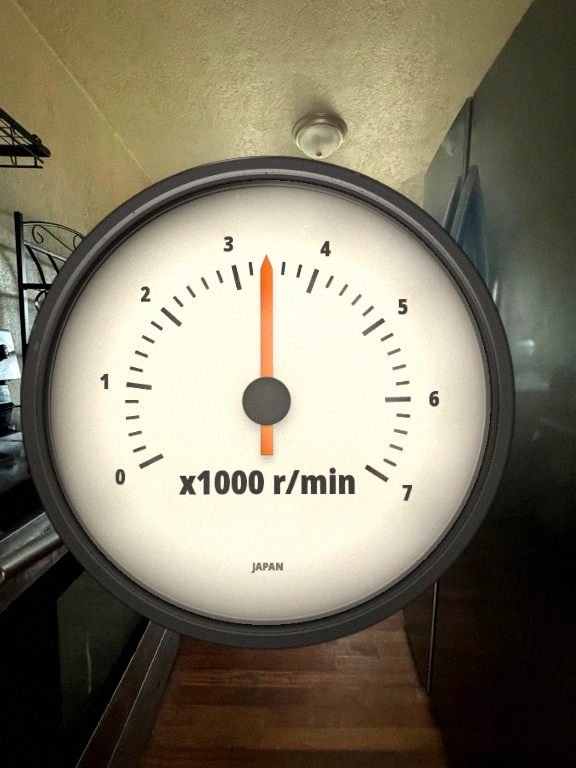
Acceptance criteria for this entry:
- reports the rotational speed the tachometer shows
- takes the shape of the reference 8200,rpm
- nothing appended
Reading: 3400,rpm
